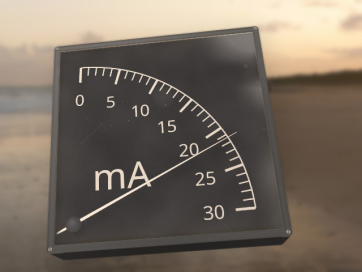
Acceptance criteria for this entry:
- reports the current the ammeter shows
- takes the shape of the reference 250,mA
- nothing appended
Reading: 21.5,mA
